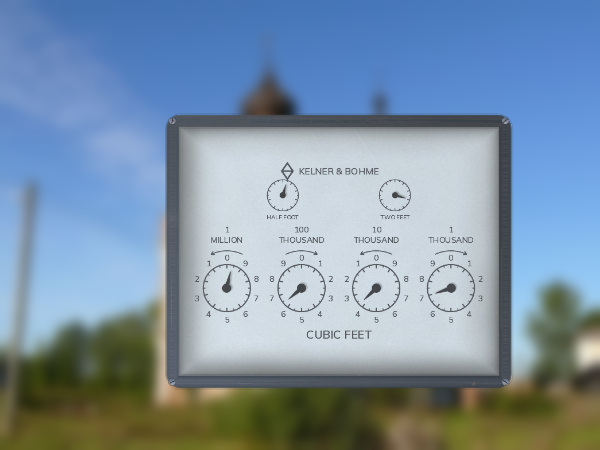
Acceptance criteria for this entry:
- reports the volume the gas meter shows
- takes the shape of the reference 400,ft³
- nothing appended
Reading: 963700,ft³
